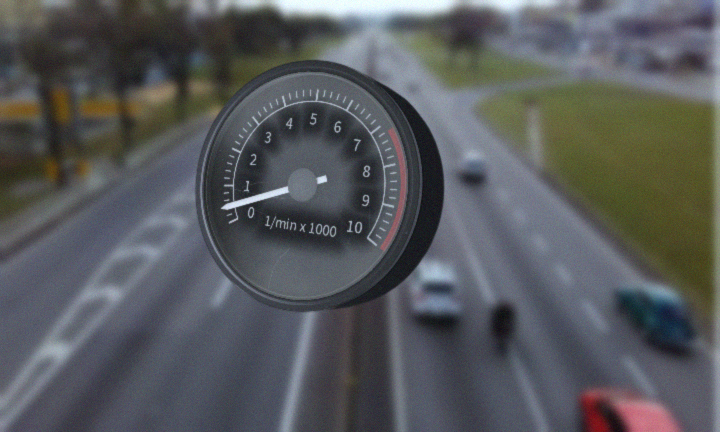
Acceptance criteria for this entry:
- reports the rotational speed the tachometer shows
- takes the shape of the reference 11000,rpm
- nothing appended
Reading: 400,rpm
